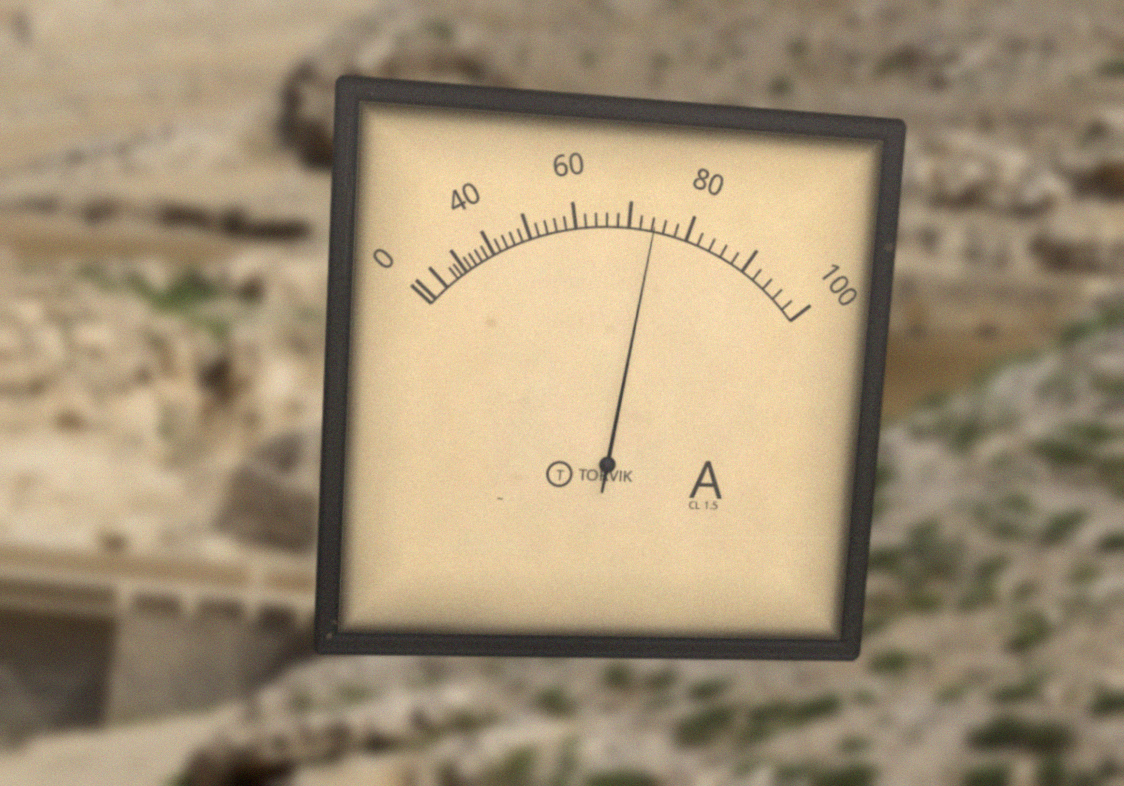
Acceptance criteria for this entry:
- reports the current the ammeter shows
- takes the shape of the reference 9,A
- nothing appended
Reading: 74,A
